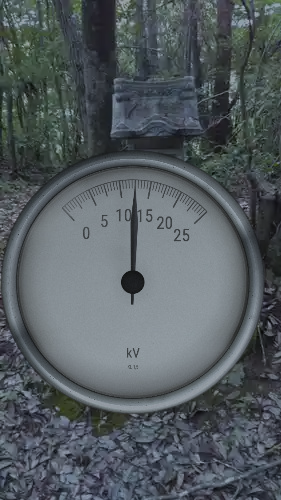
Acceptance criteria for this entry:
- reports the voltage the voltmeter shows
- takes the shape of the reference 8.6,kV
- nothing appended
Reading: 12.5,kV
